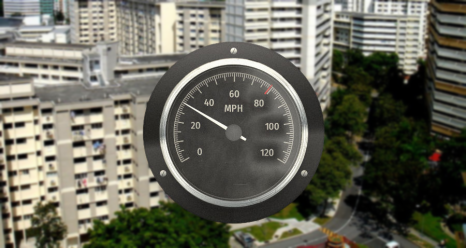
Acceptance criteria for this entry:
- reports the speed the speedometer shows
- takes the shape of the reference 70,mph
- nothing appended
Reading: 30,mph
